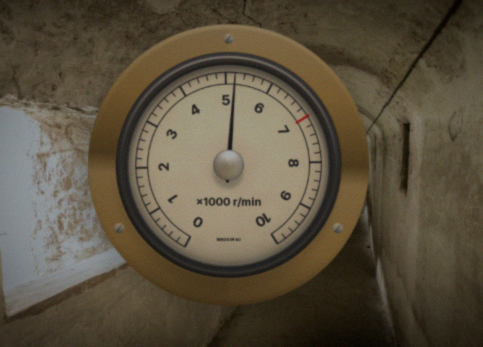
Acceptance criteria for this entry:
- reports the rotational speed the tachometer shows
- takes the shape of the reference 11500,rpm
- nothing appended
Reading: 5200,rpm
